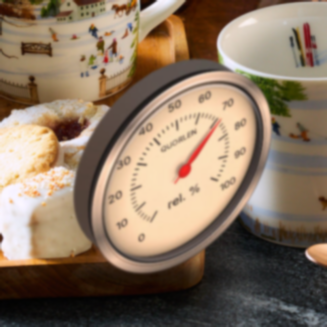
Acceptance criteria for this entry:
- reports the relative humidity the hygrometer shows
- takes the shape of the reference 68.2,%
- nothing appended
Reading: 70,%
